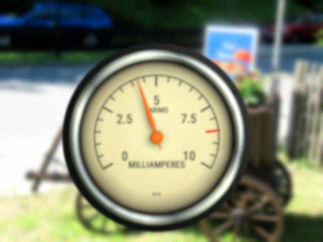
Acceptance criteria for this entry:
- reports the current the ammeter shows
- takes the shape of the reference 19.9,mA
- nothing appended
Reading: 4.25,mA
